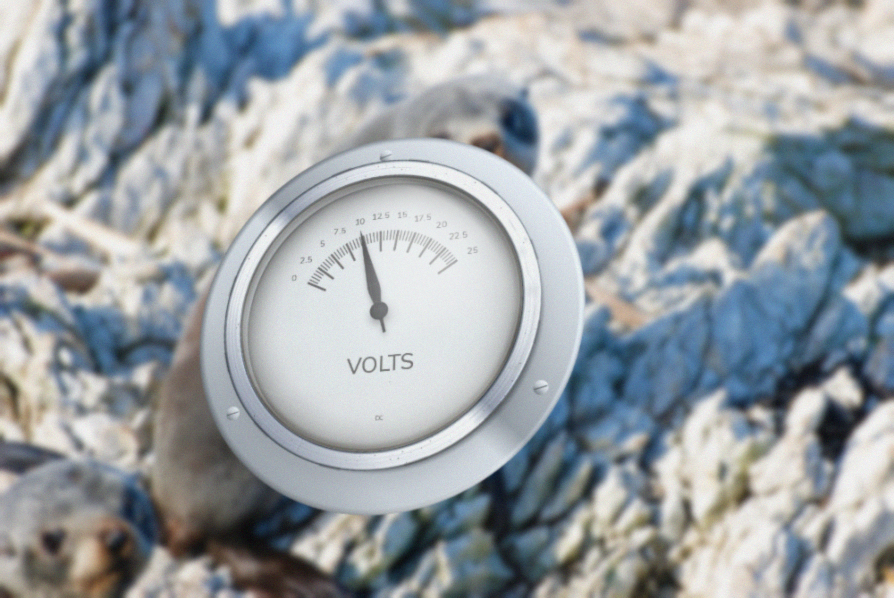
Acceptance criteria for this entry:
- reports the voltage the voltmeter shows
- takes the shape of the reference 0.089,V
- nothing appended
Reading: 10,V
